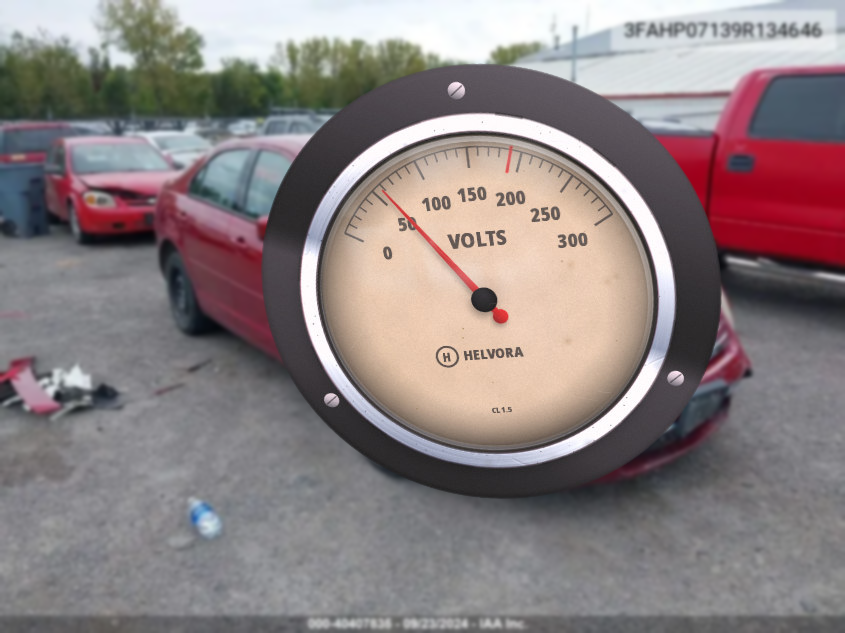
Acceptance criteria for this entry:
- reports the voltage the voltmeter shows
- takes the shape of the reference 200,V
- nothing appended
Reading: 60,V
